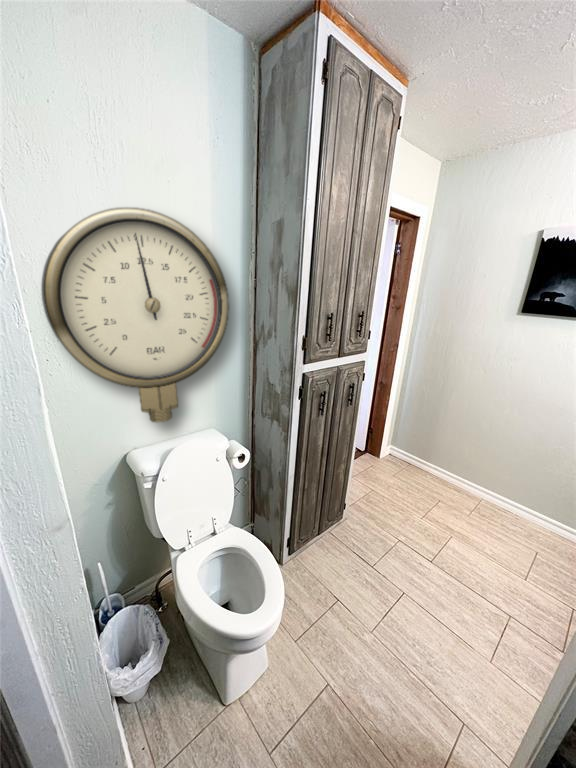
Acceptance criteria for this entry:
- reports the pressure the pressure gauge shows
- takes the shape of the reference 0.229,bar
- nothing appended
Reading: 12,bar
